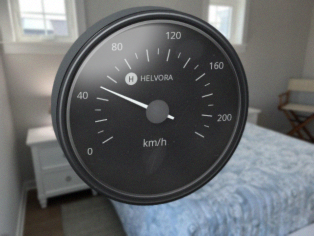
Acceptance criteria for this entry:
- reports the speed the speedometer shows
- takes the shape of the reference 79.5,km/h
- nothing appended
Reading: 50,km/h
